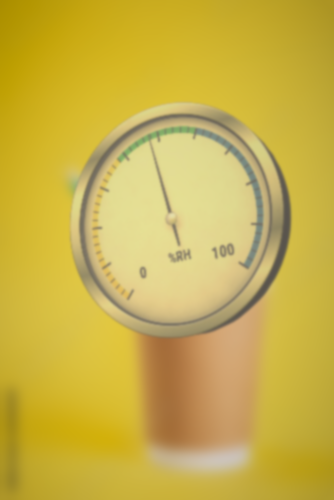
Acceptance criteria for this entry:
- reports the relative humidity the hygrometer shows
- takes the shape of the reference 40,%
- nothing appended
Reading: 48,%
